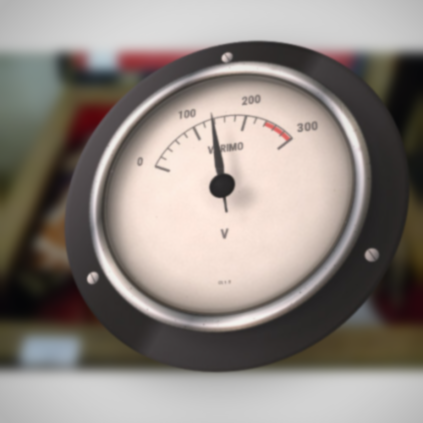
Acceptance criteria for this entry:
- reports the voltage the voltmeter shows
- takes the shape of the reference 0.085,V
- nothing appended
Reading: 140,V
